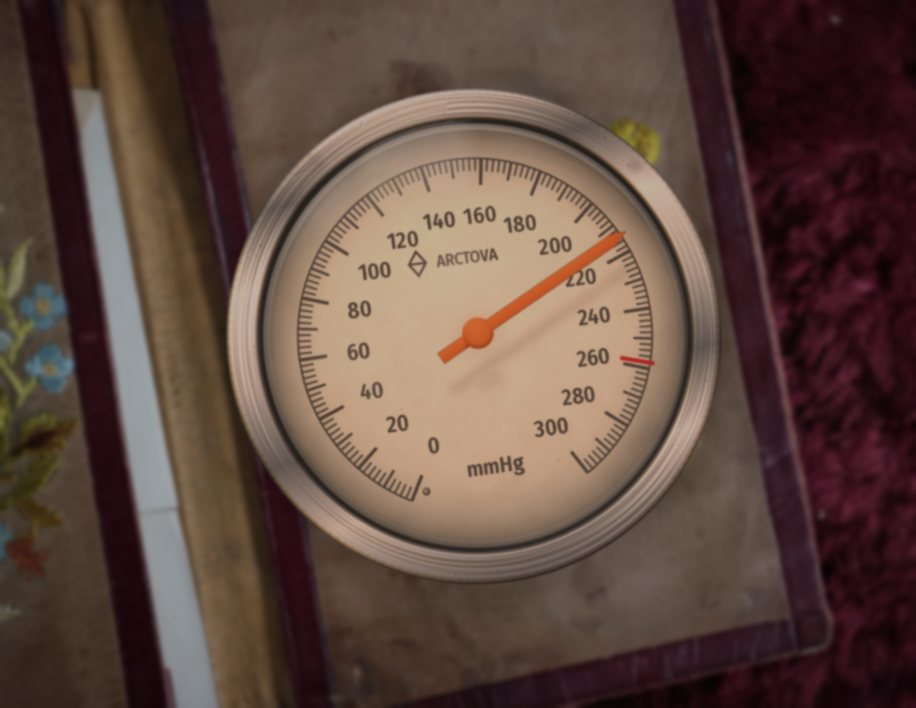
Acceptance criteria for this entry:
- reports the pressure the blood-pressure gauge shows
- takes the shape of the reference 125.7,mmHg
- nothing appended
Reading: 214,mmHg
